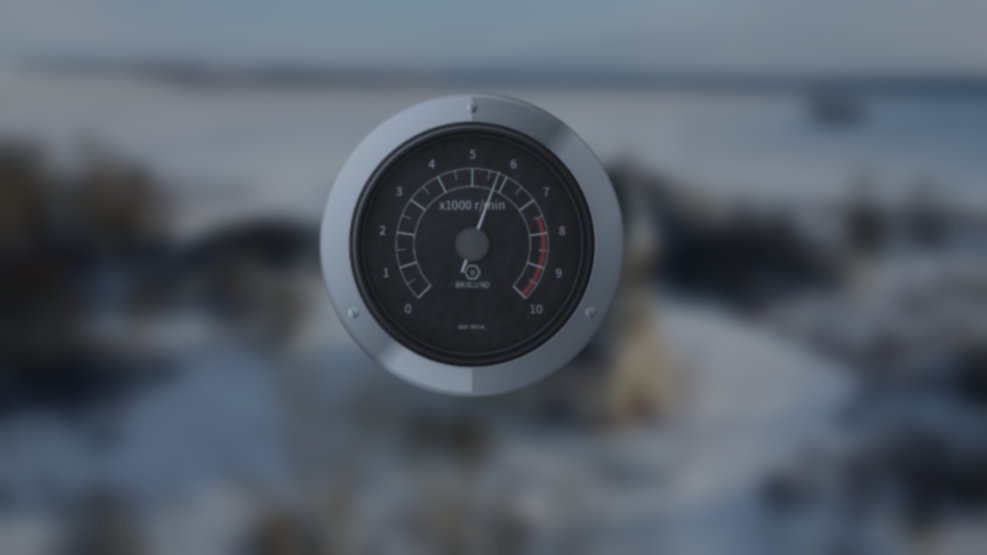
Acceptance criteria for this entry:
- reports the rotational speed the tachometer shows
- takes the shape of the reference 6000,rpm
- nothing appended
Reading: 5750,rpm
